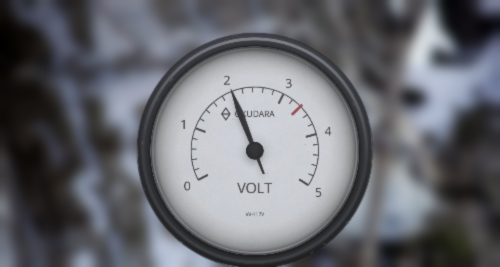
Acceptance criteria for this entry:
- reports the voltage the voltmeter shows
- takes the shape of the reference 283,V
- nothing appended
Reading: 2,V
